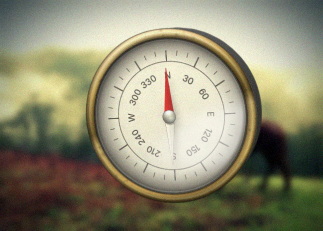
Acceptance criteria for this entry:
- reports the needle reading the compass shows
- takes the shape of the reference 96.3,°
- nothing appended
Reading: 0,°
